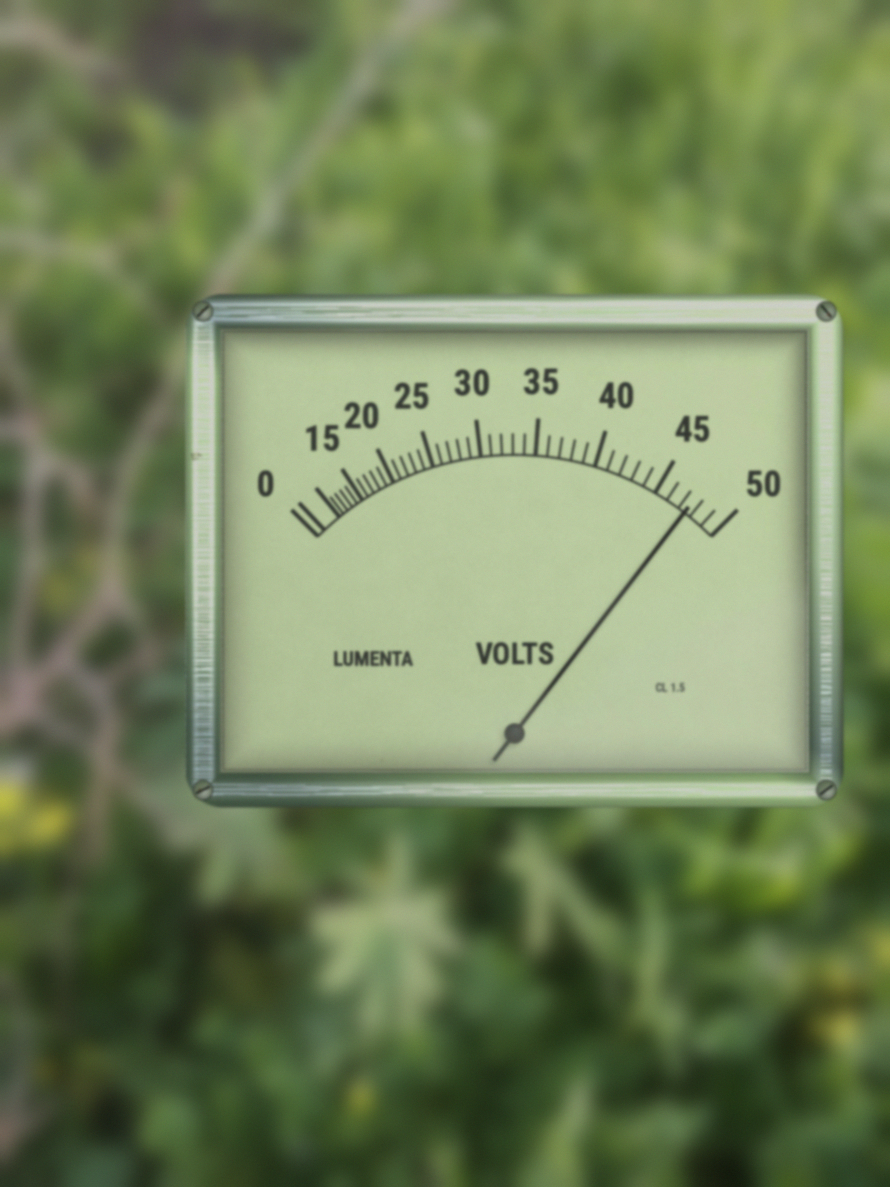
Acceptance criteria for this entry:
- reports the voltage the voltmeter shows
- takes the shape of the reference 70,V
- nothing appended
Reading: 47.5,V
